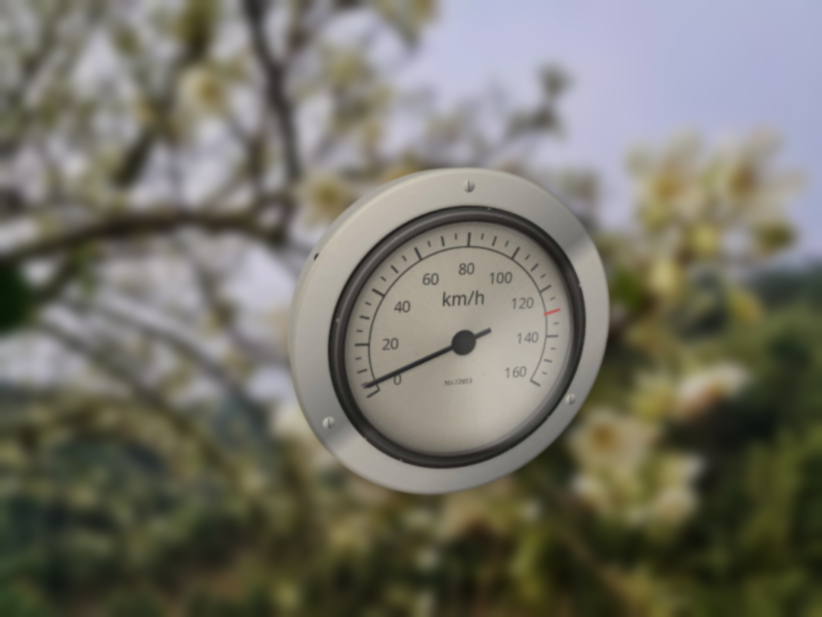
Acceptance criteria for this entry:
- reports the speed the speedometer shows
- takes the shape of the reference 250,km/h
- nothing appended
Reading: 5,km/h
